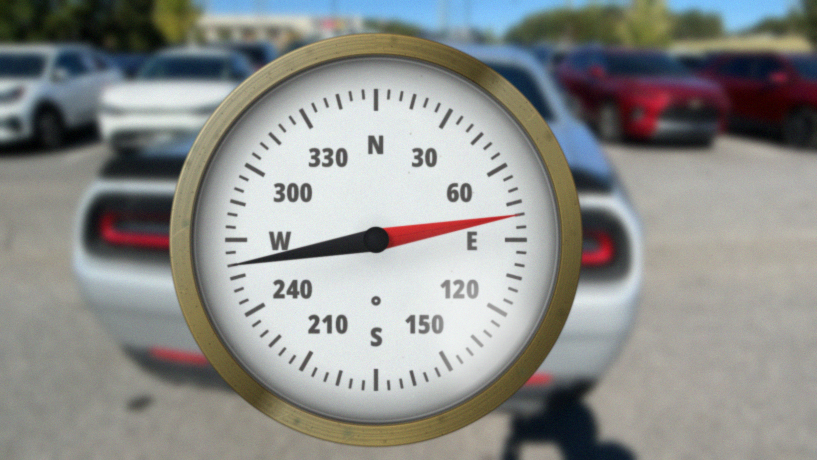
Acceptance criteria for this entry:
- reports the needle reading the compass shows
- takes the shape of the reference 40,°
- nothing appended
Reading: 80,°
